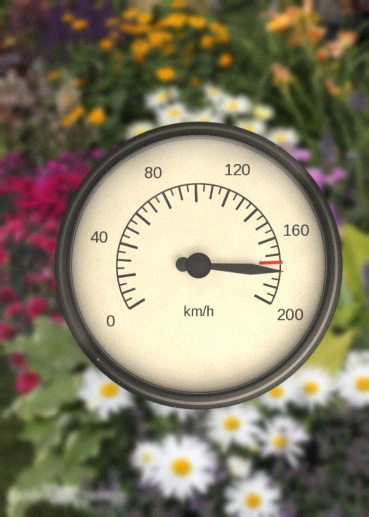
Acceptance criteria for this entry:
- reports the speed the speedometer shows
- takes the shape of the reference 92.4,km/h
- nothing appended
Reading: 180,km/h
